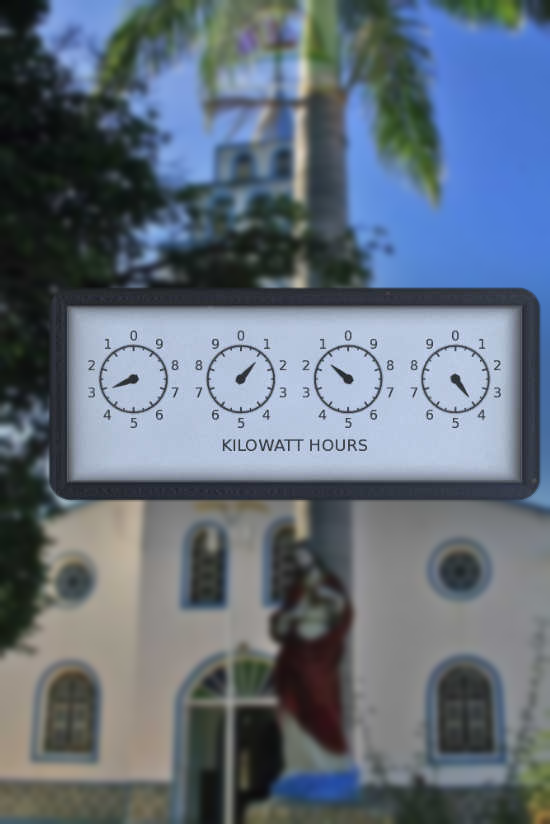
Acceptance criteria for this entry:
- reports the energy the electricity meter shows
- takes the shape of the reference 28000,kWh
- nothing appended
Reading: 3114,kWh
